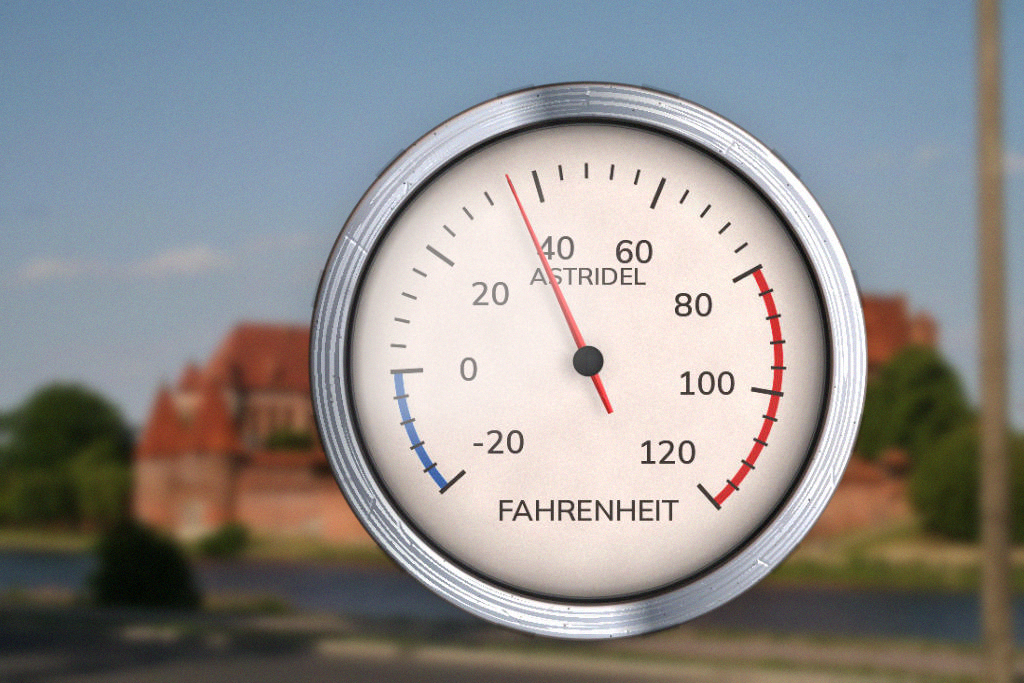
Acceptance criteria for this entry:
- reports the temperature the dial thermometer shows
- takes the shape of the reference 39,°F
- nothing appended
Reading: 36,°F
